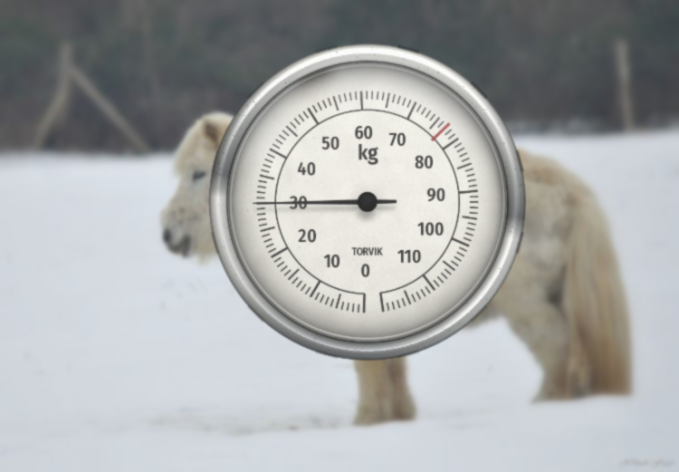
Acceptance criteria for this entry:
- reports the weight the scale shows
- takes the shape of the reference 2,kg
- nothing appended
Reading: 30,kg
